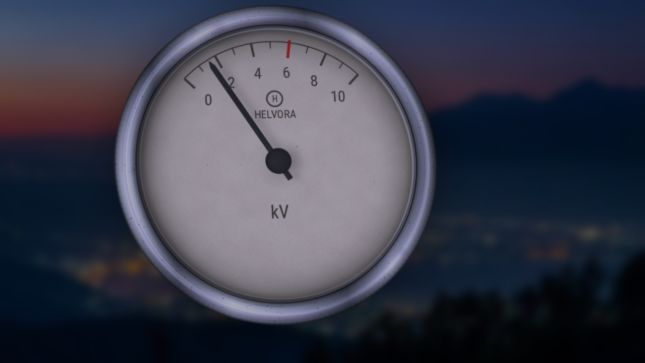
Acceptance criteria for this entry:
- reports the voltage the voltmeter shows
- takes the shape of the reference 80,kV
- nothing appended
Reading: 1.5,kV
